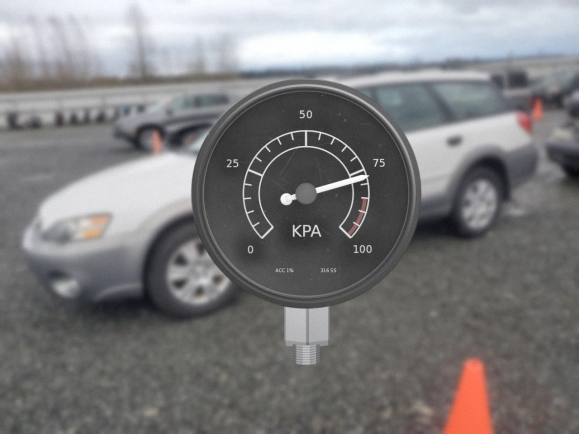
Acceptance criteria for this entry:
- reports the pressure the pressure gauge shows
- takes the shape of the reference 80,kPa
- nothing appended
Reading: 77.5,kPa
